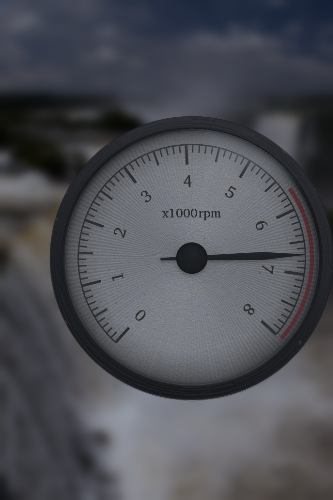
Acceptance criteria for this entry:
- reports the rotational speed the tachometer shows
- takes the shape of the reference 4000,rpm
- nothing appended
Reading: 6700,rpm
